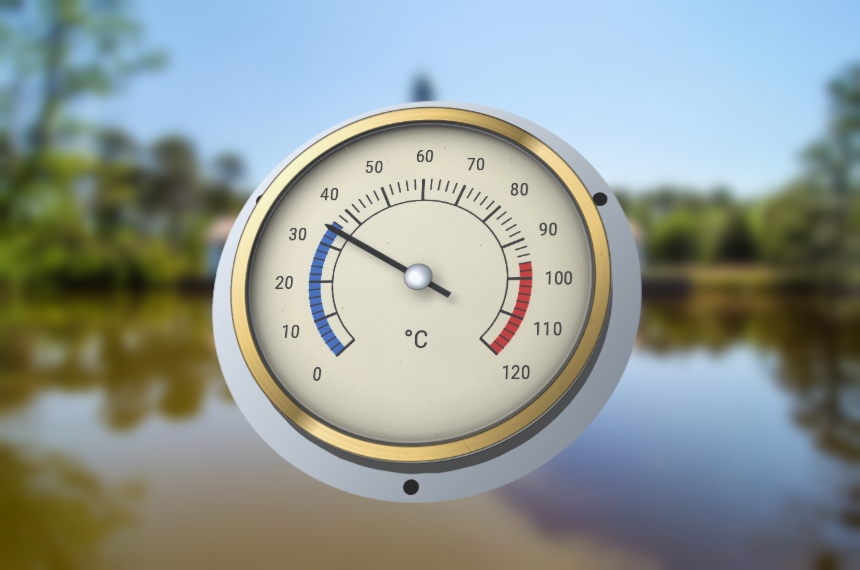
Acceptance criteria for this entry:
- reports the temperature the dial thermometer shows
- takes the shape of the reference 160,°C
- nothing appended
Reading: 34,°C
